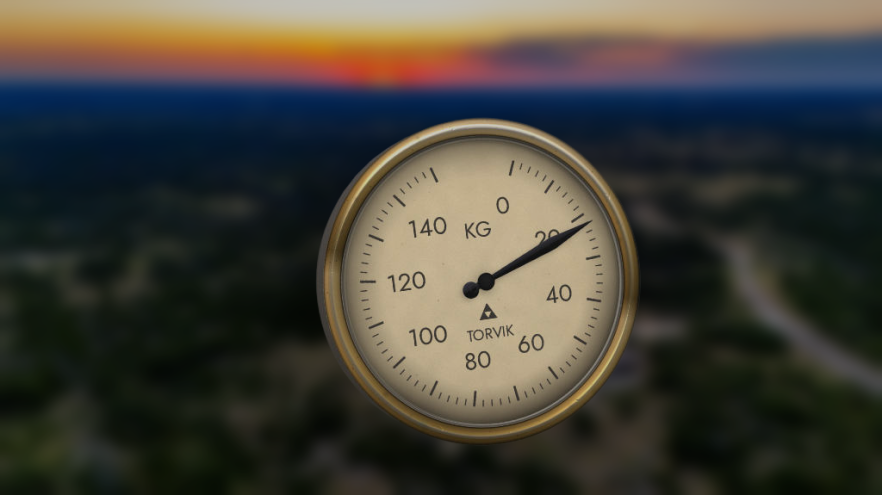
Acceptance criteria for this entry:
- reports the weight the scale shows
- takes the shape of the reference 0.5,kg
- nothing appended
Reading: 22,kg
